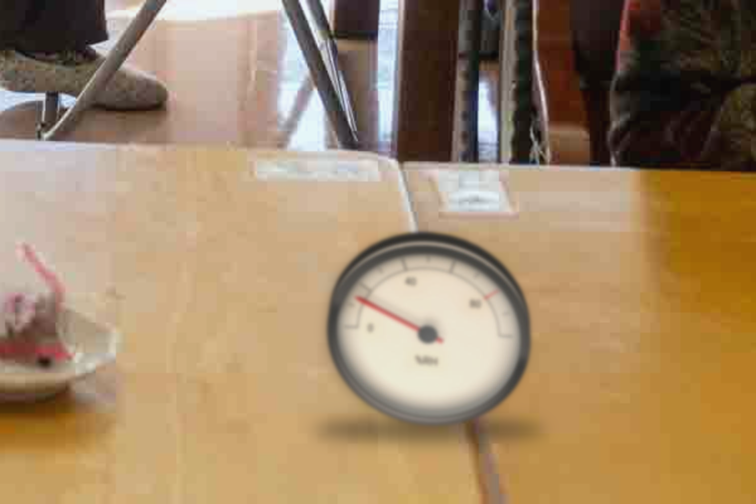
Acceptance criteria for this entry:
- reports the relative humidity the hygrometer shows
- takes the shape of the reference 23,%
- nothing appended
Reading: 15,%
